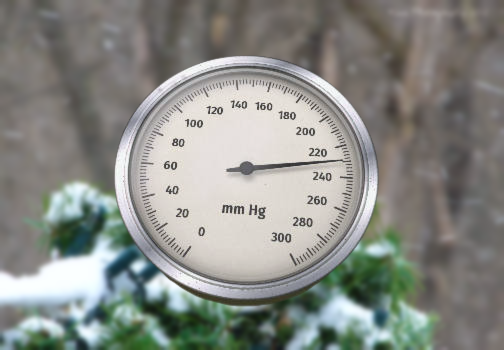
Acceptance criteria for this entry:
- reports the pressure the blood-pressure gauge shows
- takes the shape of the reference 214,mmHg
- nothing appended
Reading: 230,mmHg
